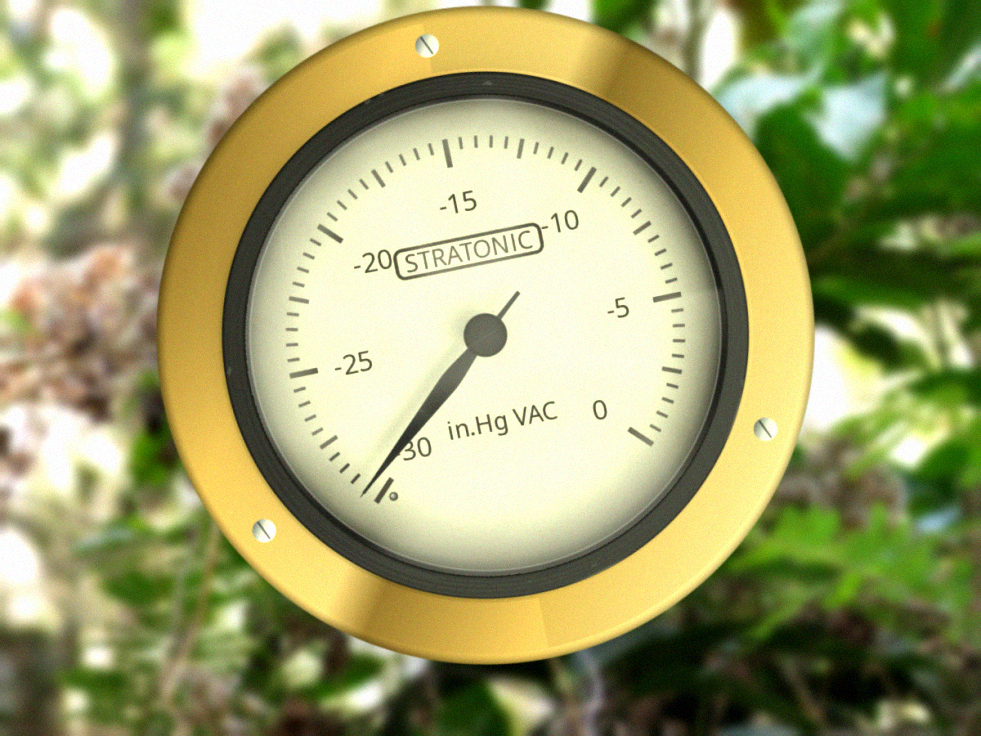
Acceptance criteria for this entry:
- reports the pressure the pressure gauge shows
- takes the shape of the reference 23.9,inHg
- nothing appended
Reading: -29.5,inHg
